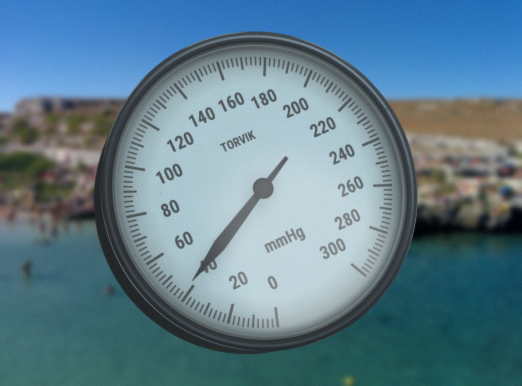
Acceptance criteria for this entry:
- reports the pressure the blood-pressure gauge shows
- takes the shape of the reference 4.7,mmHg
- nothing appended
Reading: 42,mmHg
